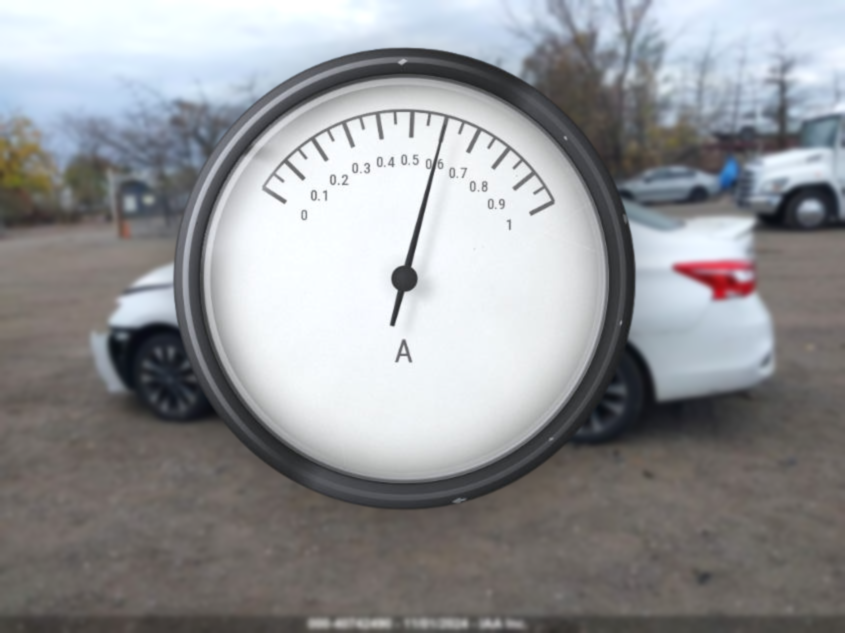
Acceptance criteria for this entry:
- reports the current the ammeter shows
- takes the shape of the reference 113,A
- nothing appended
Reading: 0.6,A
